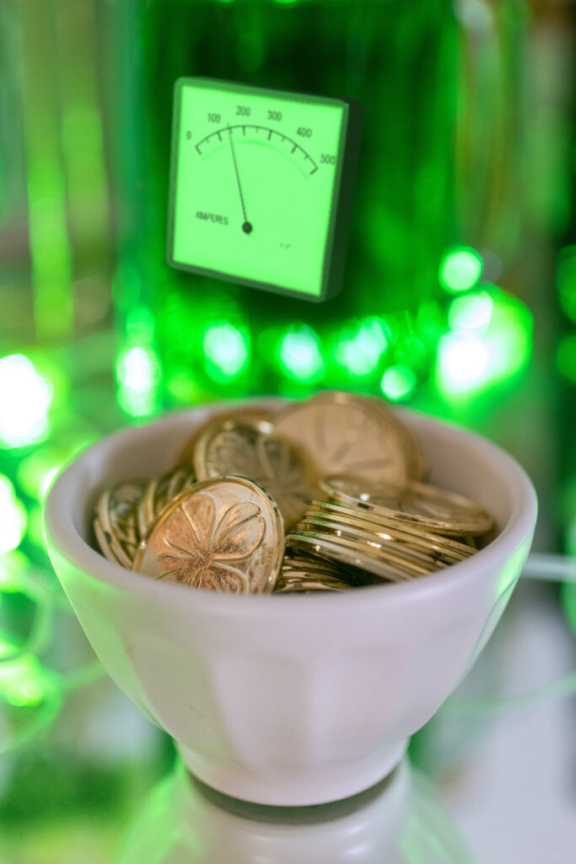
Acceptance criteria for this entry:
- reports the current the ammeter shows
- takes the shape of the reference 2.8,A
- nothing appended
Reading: 150,A
